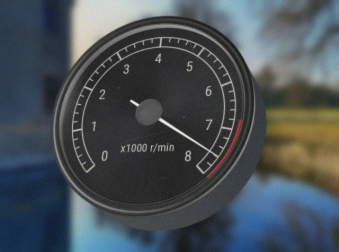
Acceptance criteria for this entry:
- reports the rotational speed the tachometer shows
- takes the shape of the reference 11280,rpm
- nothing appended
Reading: 7600,rpm
